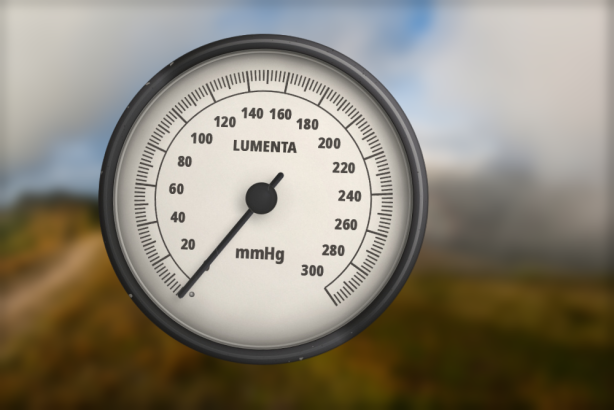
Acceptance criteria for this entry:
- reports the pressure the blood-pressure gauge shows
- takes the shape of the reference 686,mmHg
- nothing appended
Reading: 0,mmHg
